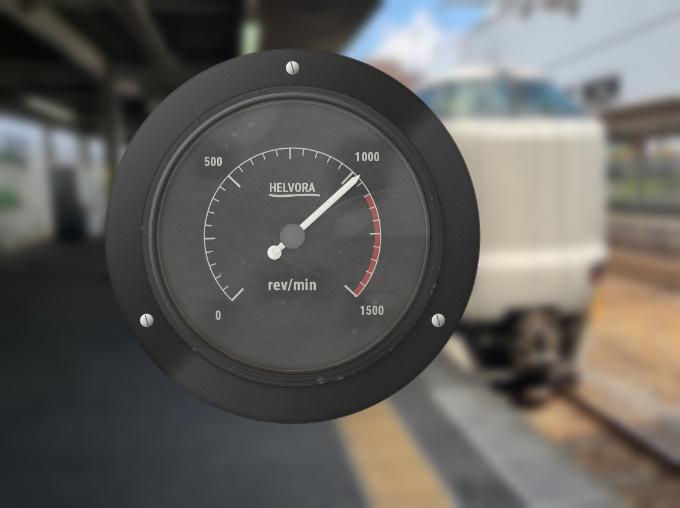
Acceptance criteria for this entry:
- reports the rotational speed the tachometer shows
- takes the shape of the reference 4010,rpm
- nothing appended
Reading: 1025,rpm
